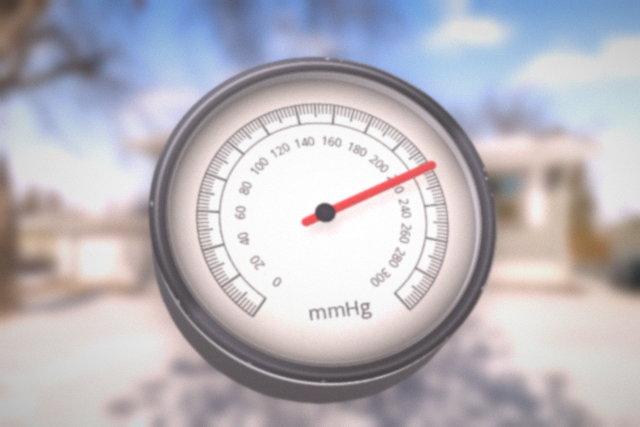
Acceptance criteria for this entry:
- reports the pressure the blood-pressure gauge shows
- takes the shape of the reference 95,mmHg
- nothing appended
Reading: 220,mmHg
